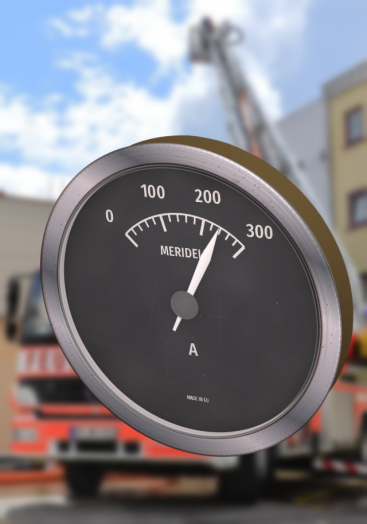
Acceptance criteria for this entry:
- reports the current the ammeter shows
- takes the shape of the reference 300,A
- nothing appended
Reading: 240,A
